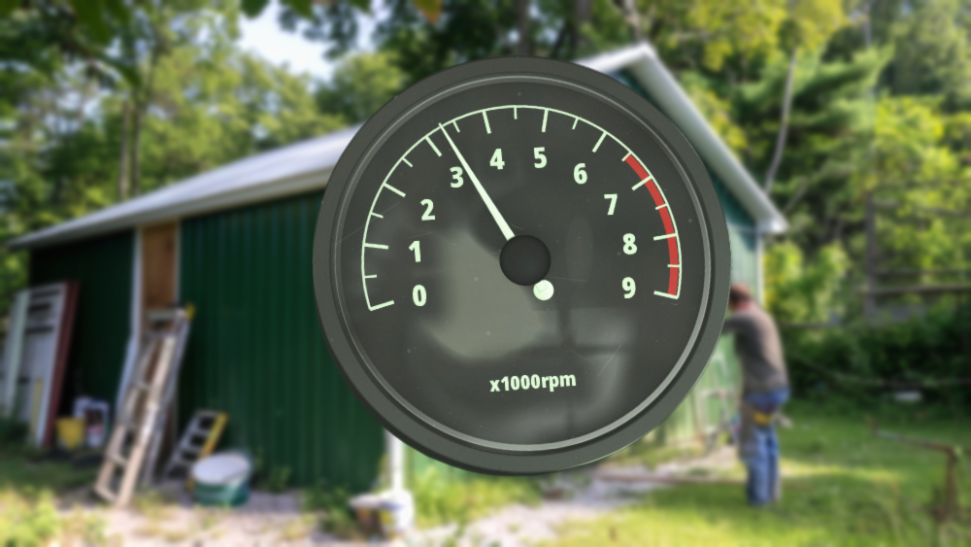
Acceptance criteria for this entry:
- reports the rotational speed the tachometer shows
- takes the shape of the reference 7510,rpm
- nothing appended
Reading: 3250,rpm
